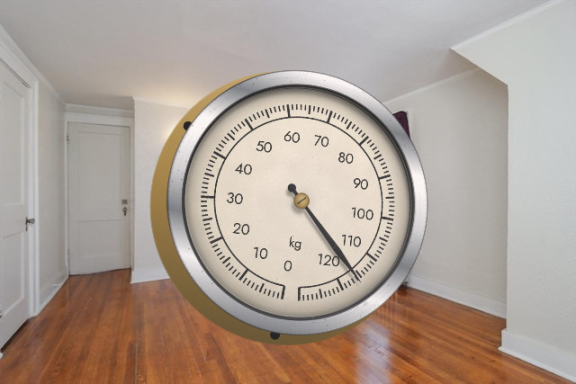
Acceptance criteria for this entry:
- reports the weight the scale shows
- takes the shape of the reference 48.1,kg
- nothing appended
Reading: 116,kg
